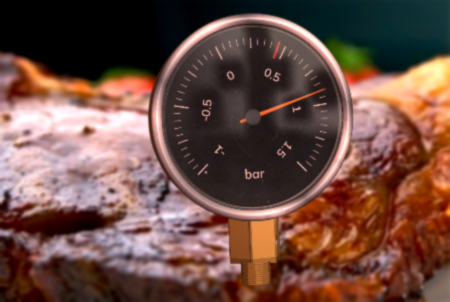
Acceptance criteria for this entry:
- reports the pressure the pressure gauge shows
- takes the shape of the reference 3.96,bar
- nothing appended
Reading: 0.9,bar
